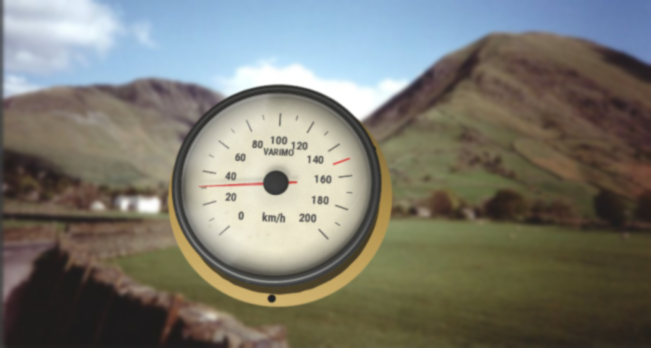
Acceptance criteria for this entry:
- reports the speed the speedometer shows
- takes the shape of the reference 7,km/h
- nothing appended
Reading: 30,km/h
